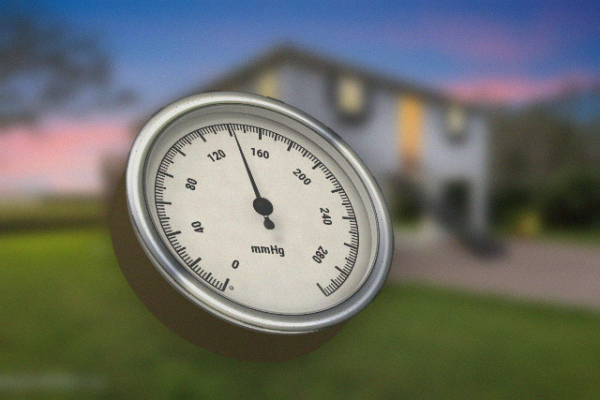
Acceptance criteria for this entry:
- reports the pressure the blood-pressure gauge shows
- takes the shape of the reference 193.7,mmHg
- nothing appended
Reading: 140,mmHg
